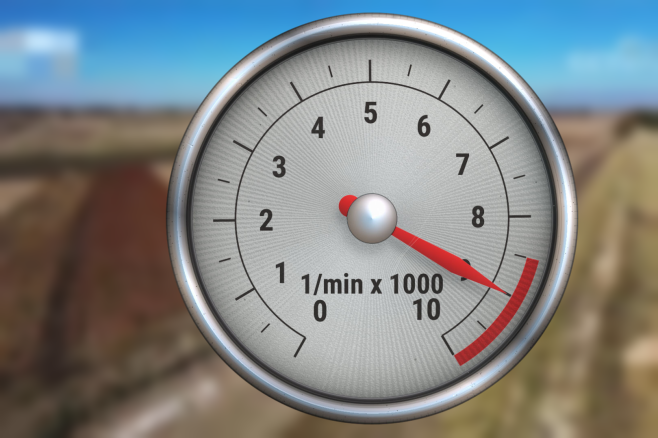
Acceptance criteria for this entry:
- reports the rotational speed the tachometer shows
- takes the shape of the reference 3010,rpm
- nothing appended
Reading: 9000,rpm
